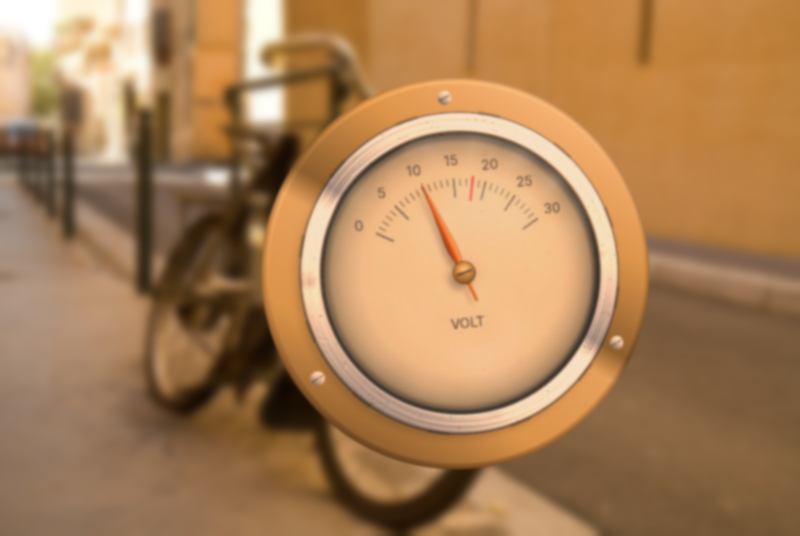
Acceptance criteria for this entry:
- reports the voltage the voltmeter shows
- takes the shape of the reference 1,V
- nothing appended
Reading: 10,V
